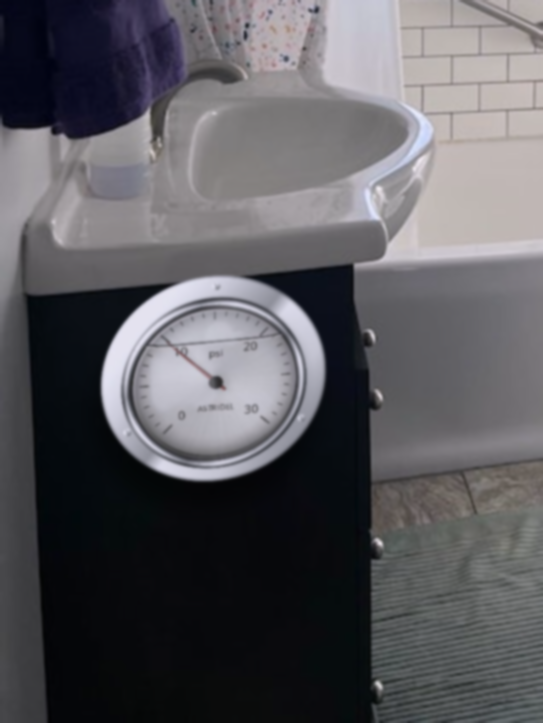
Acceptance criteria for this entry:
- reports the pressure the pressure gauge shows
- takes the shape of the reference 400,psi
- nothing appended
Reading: 10,psi
